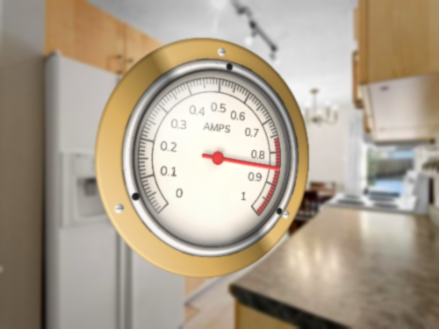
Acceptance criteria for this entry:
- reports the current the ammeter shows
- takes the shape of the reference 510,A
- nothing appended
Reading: 0.85,A
